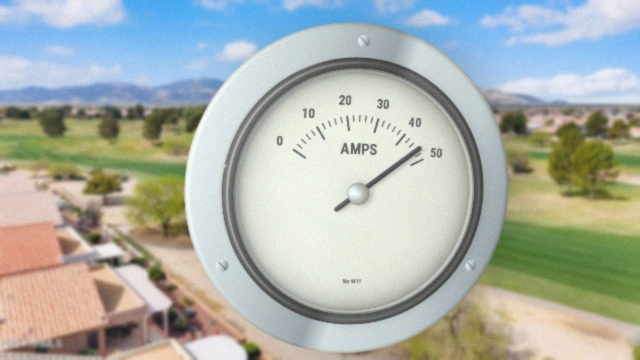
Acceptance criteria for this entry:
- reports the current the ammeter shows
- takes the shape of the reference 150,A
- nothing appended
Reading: 46,A
